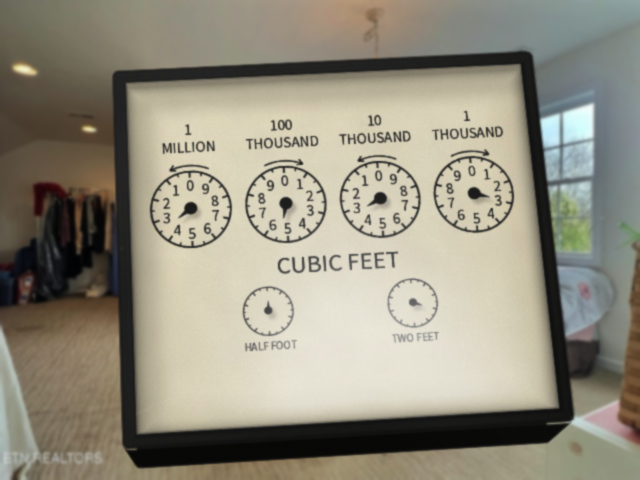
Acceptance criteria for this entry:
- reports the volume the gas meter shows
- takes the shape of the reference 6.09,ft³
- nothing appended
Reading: 353300,ft³
